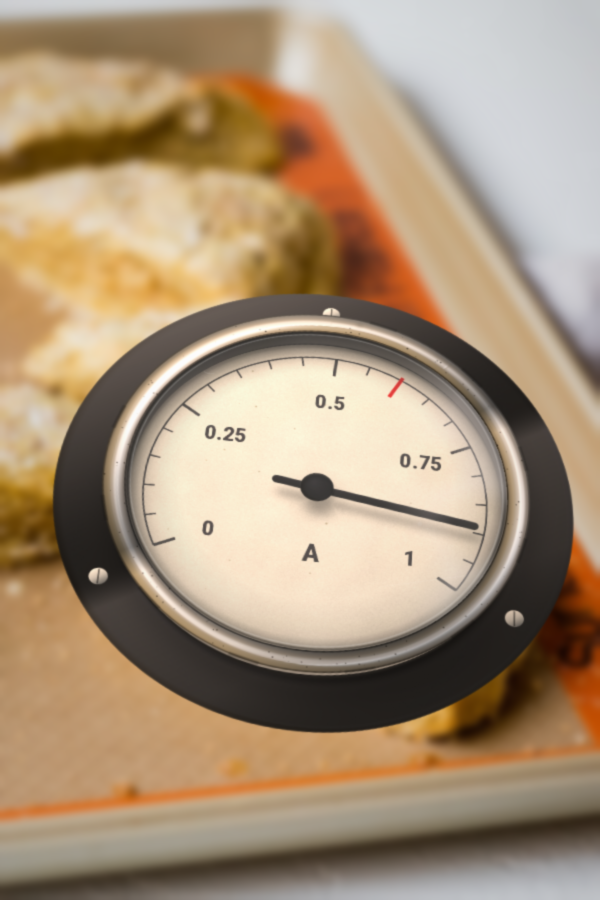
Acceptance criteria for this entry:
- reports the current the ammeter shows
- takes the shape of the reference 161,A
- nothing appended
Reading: 0.9,A
